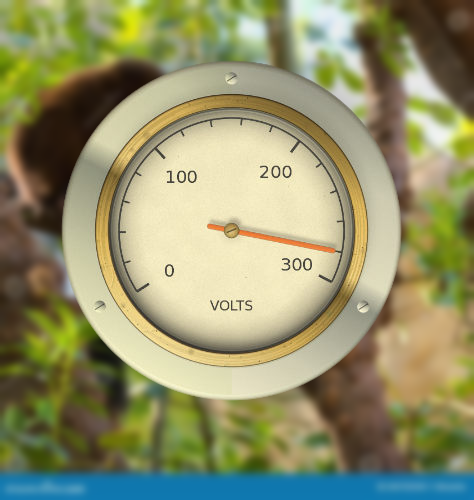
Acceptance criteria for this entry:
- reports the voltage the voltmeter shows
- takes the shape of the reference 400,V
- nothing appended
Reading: 280,V
